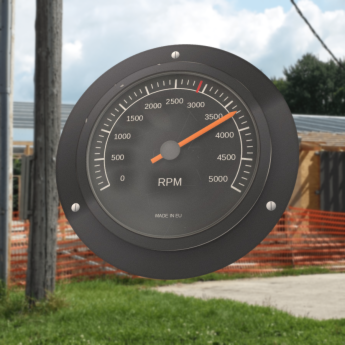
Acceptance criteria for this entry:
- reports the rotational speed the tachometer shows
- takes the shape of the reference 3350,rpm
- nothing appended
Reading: 3700,rpm
